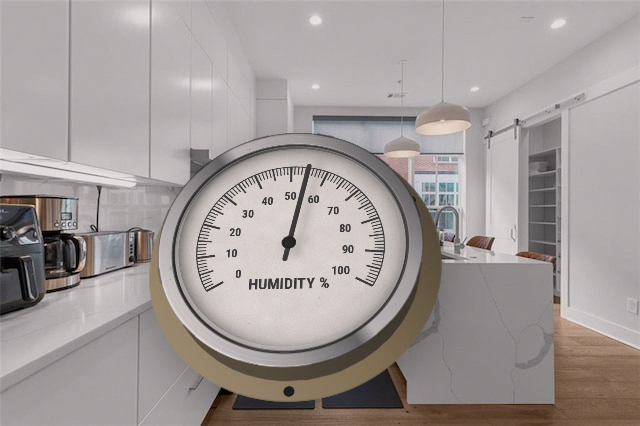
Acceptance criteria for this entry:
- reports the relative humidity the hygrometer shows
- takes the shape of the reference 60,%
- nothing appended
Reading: 55,%
